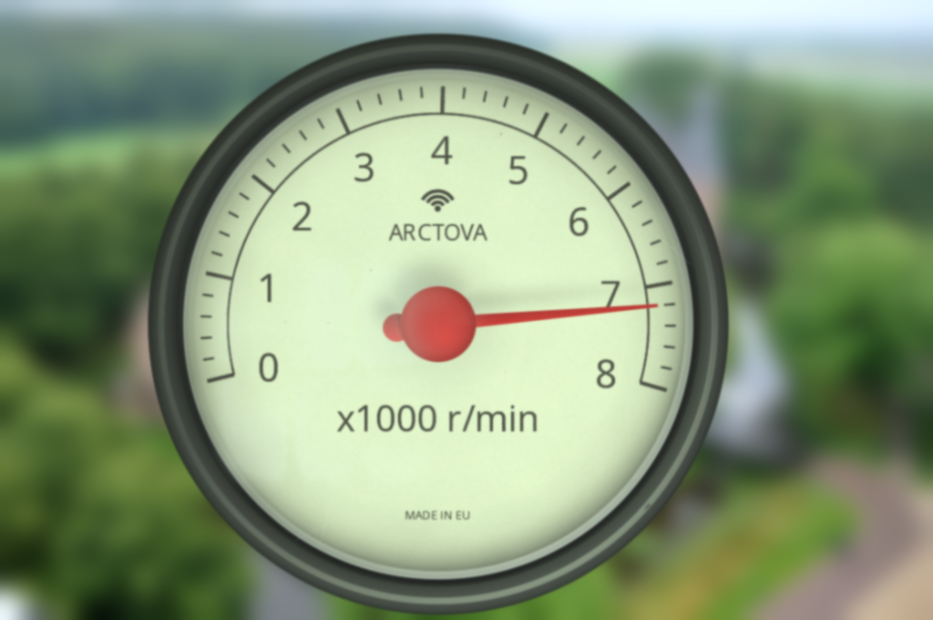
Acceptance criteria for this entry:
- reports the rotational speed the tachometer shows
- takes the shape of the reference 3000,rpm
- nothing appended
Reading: 7200,rpm
